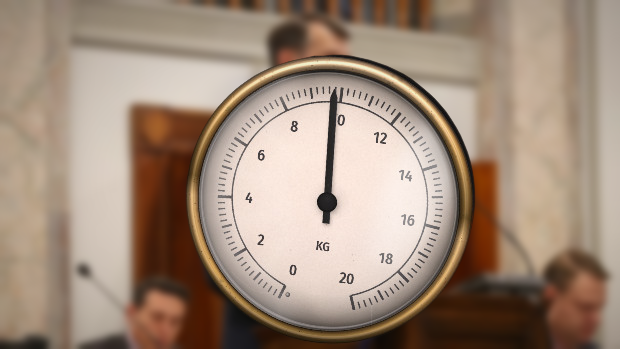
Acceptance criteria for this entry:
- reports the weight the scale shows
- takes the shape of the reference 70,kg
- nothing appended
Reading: 9.8,kg
